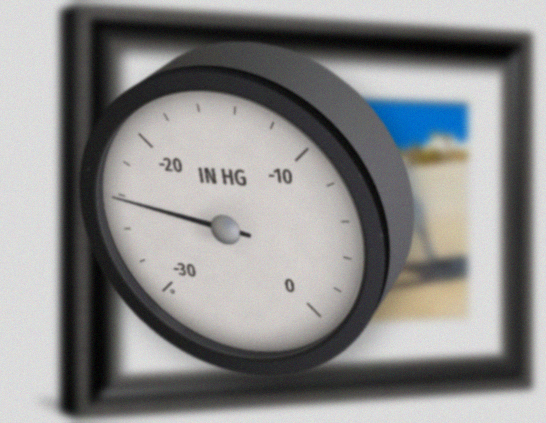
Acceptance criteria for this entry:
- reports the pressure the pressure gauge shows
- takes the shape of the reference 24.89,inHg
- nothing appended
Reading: -24,inHg
